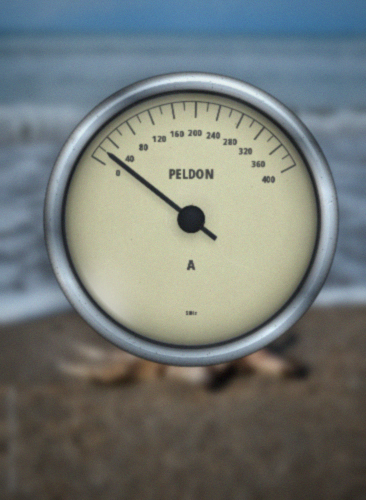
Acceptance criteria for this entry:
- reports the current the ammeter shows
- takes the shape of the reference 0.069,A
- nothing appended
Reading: 20,A
